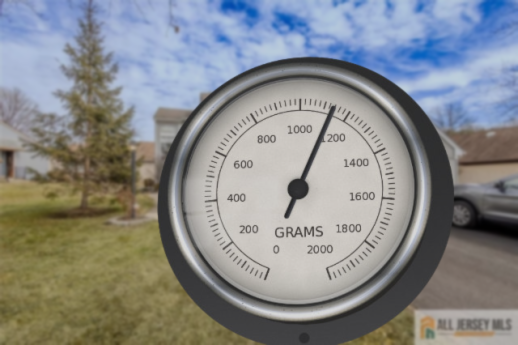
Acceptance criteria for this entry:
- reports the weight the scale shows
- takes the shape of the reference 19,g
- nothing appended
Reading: 1140,g
